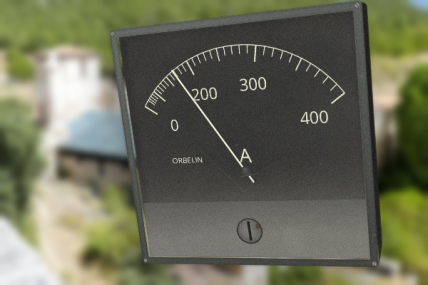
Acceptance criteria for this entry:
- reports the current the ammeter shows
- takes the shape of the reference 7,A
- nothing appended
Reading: 170,A
